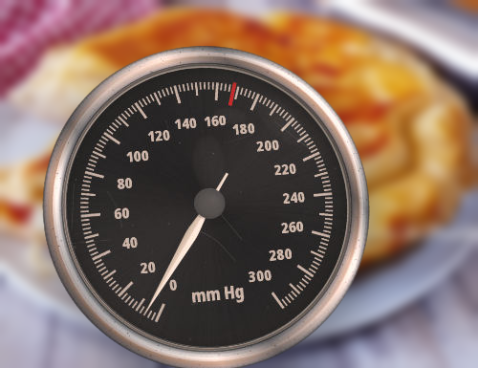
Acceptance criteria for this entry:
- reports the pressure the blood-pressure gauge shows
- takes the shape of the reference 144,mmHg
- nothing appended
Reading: 6,mmHg
